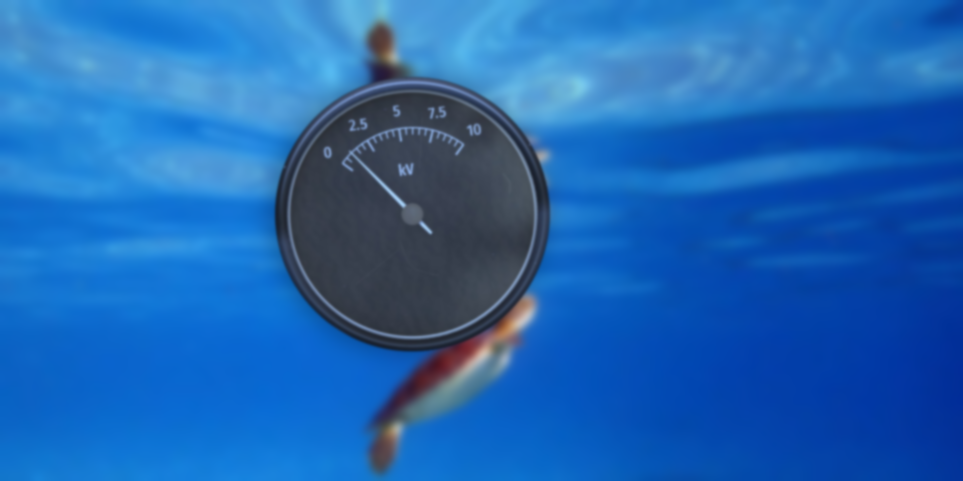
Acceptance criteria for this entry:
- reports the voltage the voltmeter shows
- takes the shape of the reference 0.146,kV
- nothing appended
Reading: 1,kV
